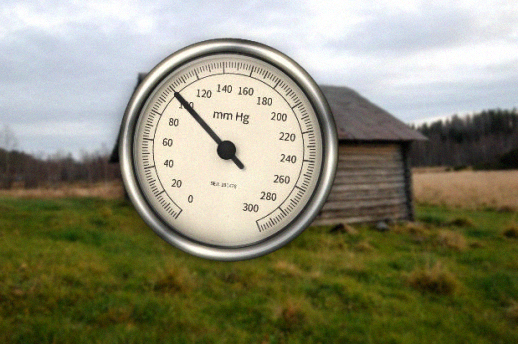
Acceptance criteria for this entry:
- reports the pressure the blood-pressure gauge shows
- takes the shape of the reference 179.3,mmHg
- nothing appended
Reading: 100,mmHg
